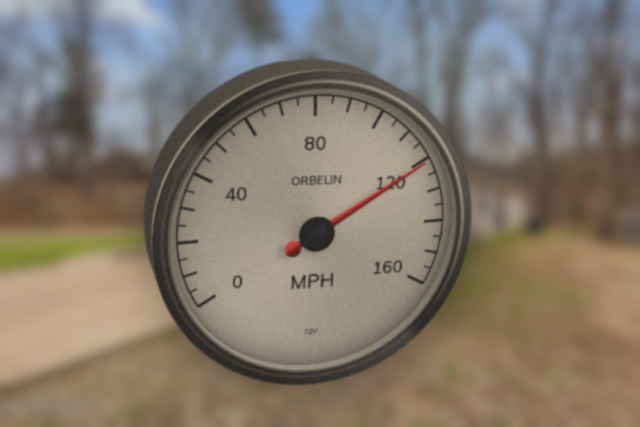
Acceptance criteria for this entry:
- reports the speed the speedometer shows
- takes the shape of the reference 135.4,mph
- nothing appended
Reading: 120,mph
